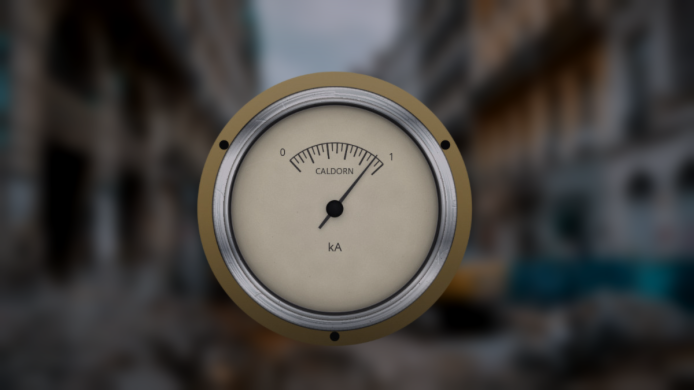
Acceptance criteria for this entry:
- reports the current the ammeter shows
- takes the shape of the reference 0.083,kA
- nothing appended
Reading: 0.9,kA
